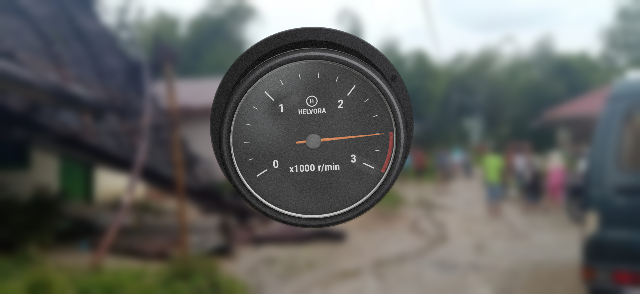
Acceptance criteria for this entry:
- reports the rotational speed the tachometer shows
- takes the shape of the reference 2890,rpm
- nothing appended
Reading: 2600,rpm
